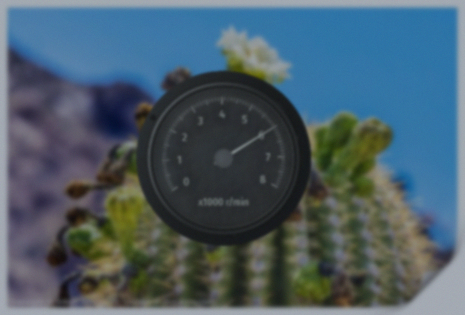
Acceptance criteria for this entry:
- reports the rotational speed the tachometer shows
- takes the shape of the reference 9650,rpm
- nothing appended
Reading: 6000,rpm
